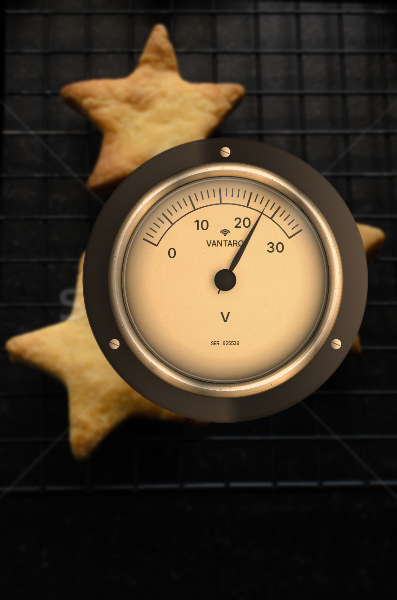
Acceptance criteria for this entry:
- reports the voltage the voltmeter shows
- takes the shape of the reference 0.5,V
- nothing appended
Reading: 23,V
